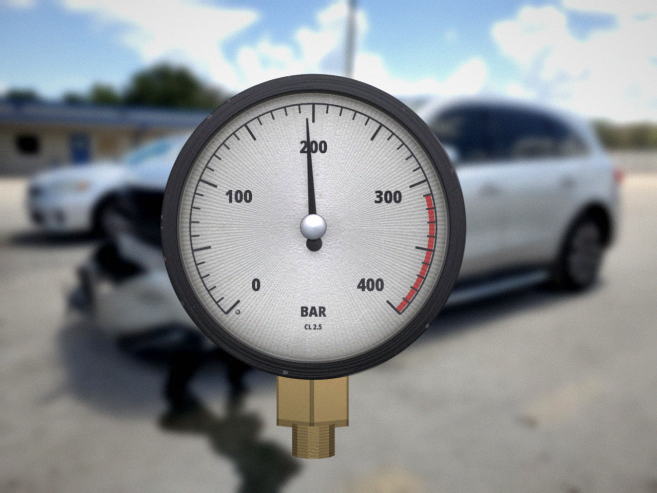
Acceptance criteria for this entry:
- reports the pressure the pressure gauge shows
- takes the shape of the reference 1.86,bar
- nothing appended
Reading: 195,bar
